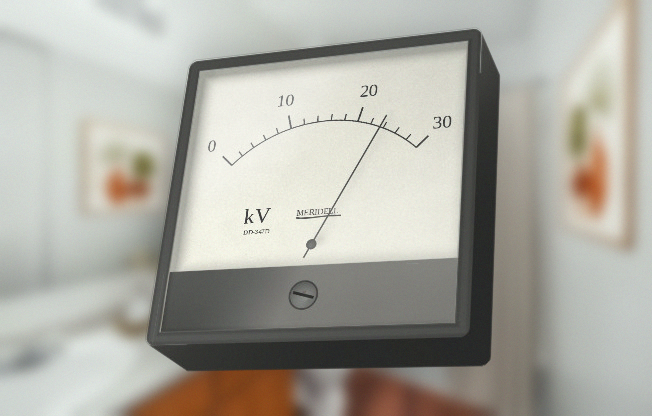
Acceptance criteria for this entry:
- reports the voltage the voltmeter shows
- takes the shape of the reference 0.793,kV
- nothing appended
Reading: 24,kV
